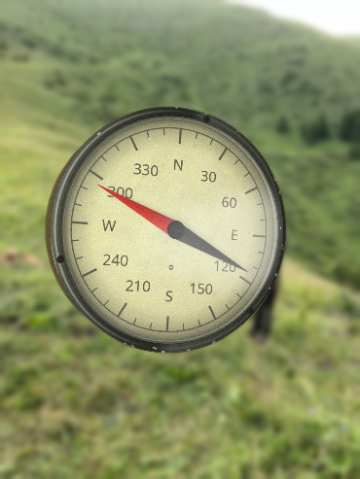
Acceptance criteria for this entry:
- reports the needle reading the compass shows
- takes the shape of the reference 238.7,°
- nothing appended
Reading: 295,°
